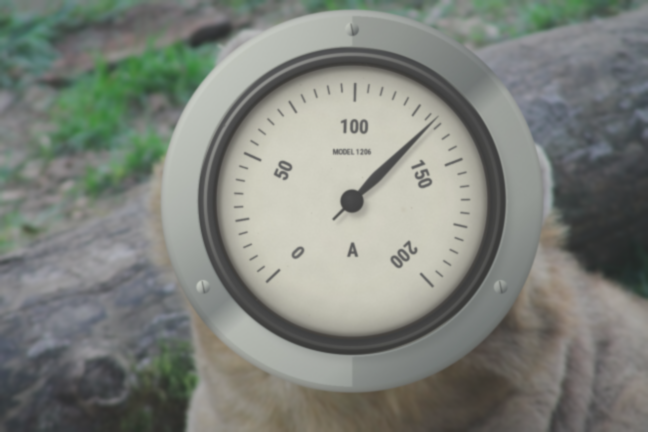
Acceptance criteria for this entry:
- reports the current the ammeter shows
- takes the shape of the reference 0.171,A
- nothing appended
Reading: 132.5,A
